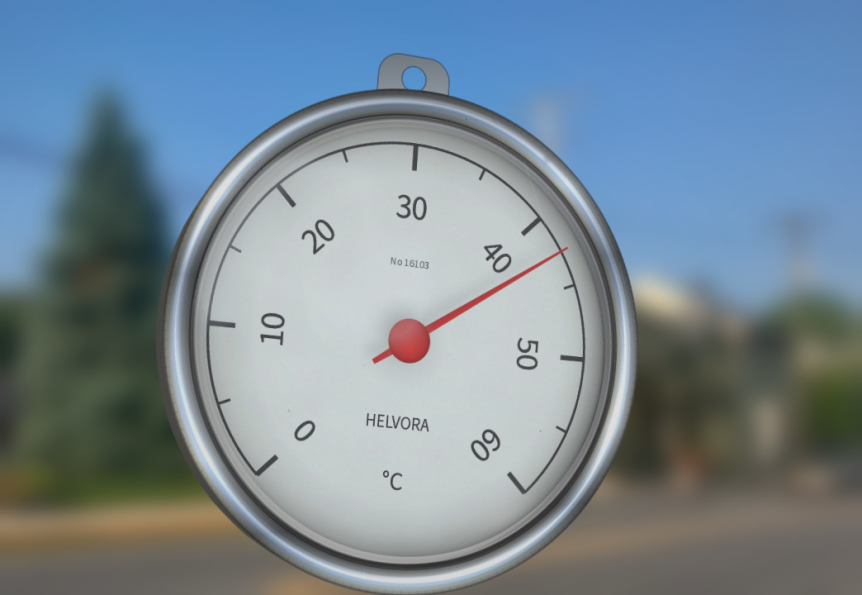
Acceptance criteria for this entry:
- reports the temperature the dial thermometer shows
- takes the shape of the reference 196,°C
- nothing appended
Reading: 42.5,°C
